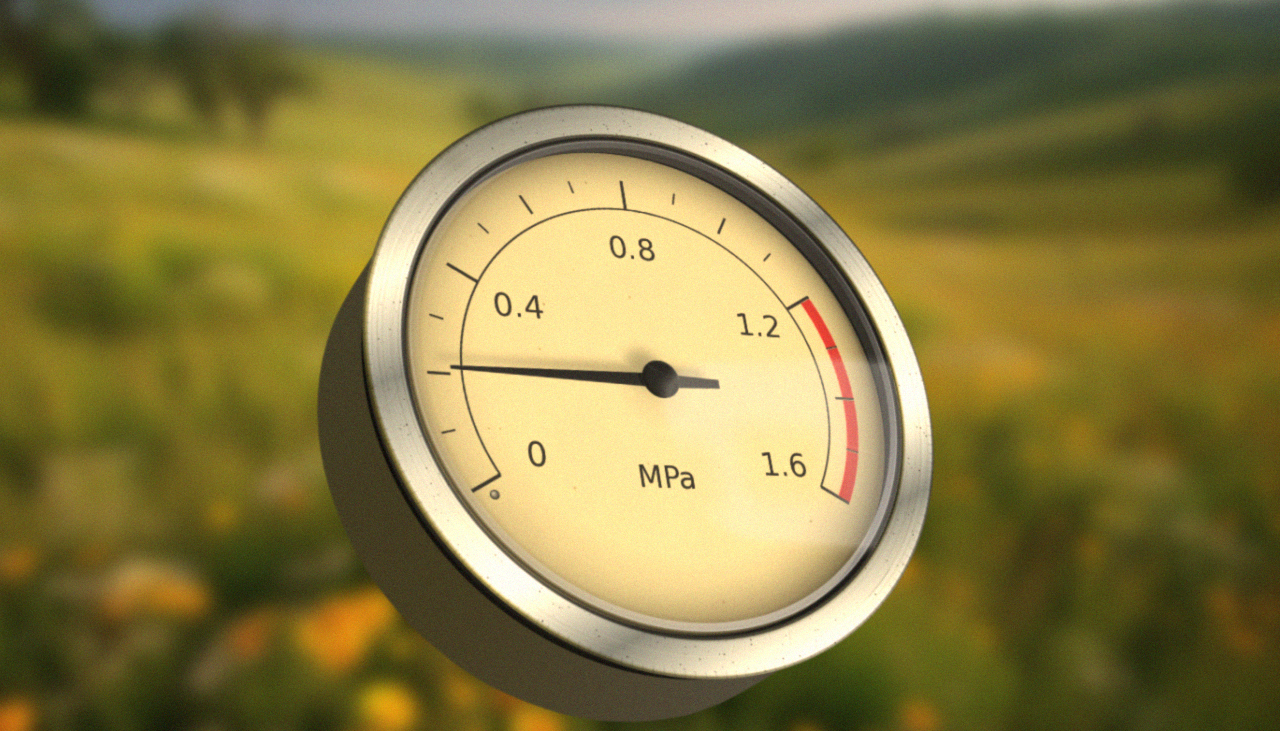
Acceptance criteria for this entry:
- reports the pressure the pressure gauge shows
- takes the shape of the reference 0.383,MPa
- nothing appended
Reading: 0.2,MPa
